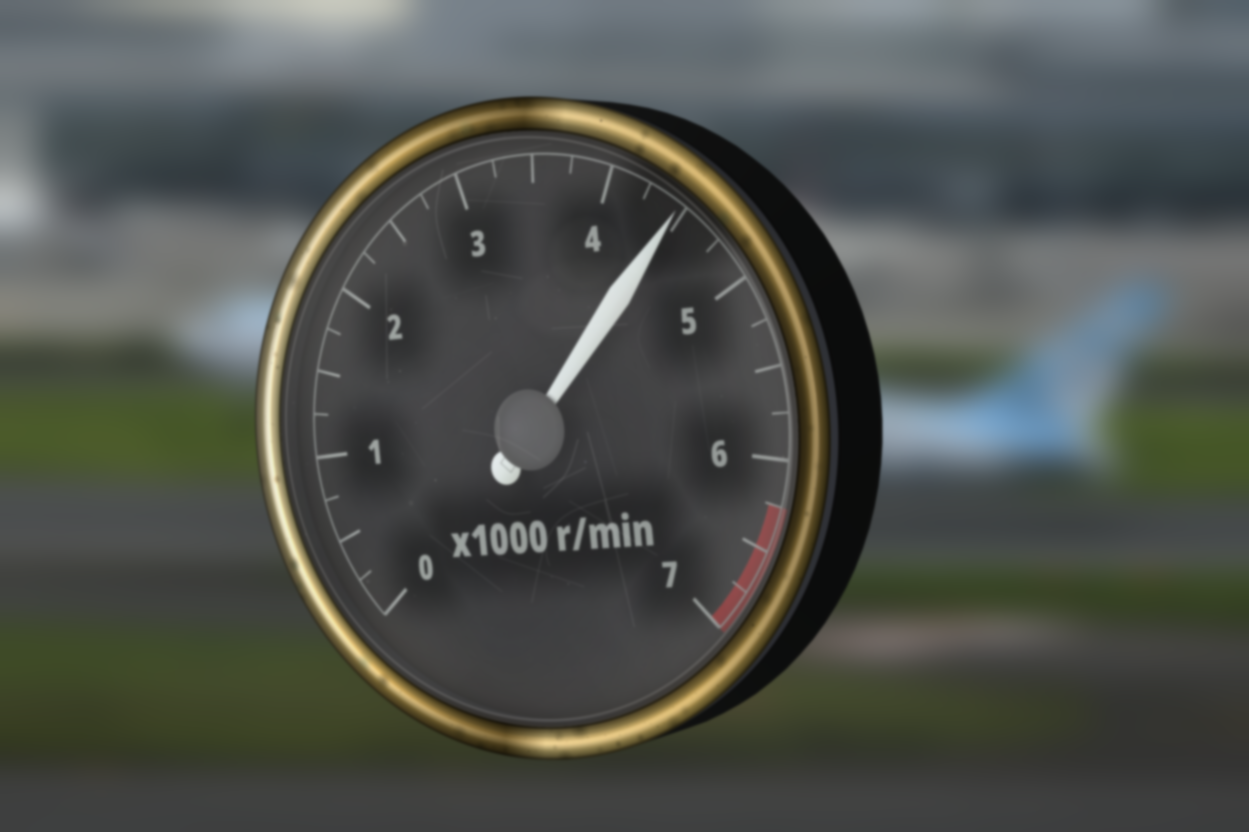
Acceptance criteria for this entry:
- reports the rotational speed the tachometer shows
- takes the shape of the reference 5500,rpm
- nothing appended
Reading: 4500,rpm
